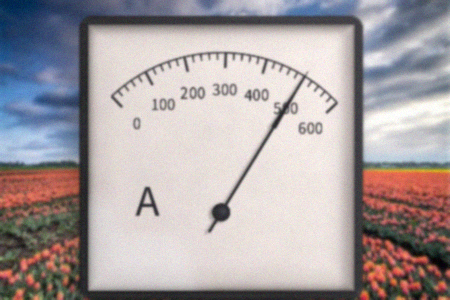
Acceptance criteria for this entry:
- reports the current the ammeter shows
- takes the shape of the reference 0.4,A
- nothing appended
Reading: 500,A
